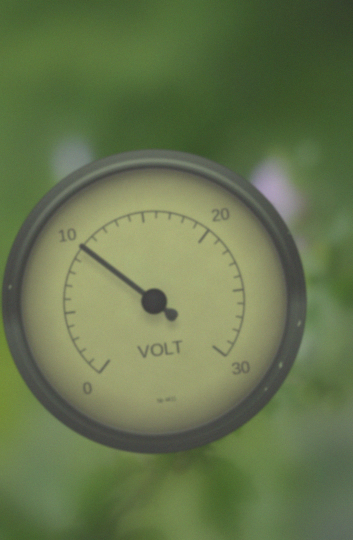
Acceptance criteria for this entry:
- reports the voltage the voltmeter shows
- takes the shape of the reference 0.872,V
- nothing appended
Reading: 10,V
